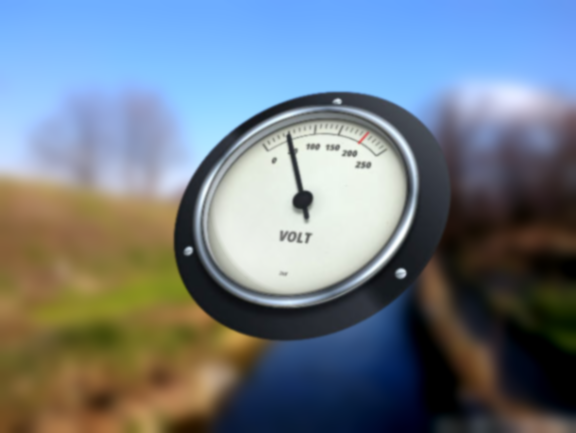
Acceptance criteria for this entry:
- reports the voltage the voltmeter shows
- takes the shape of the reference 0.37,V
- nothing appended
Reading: 50,V
